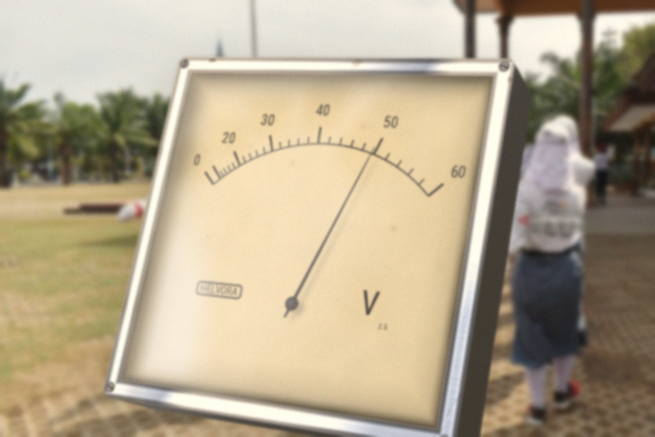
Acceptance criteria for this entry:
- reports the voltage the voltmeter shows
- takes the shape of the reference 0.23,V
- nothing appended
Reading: 50,V
